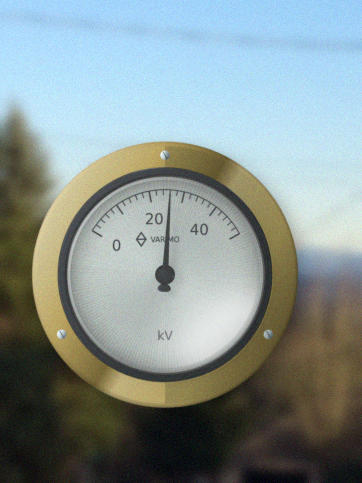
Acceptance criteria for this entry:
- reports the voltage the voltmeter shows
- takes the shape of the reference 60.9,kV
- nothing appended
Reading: 26,kV
